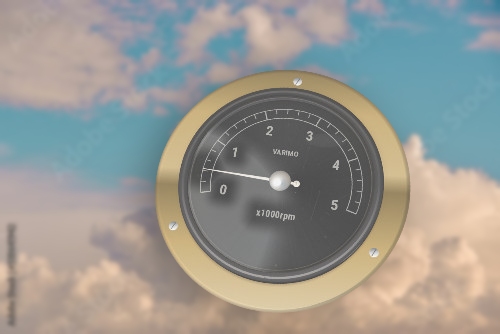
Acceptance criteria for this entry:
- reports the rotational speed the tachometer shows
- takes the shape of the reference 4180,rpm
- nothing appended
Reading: 400,rpm
